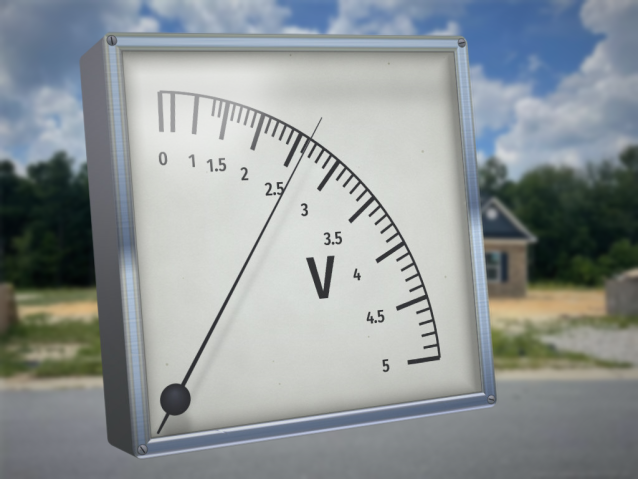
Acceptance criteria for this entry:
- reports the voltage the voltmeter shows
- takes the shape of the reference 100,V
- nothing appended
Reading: 2.6,V
